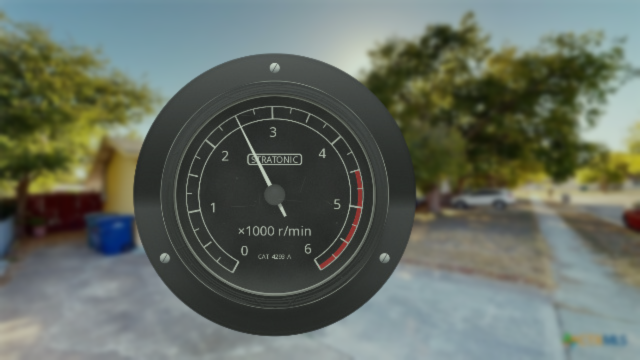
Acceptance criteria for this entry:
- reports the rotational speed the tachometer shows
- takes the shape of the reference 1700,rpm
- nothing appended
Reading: 2500,rpm
